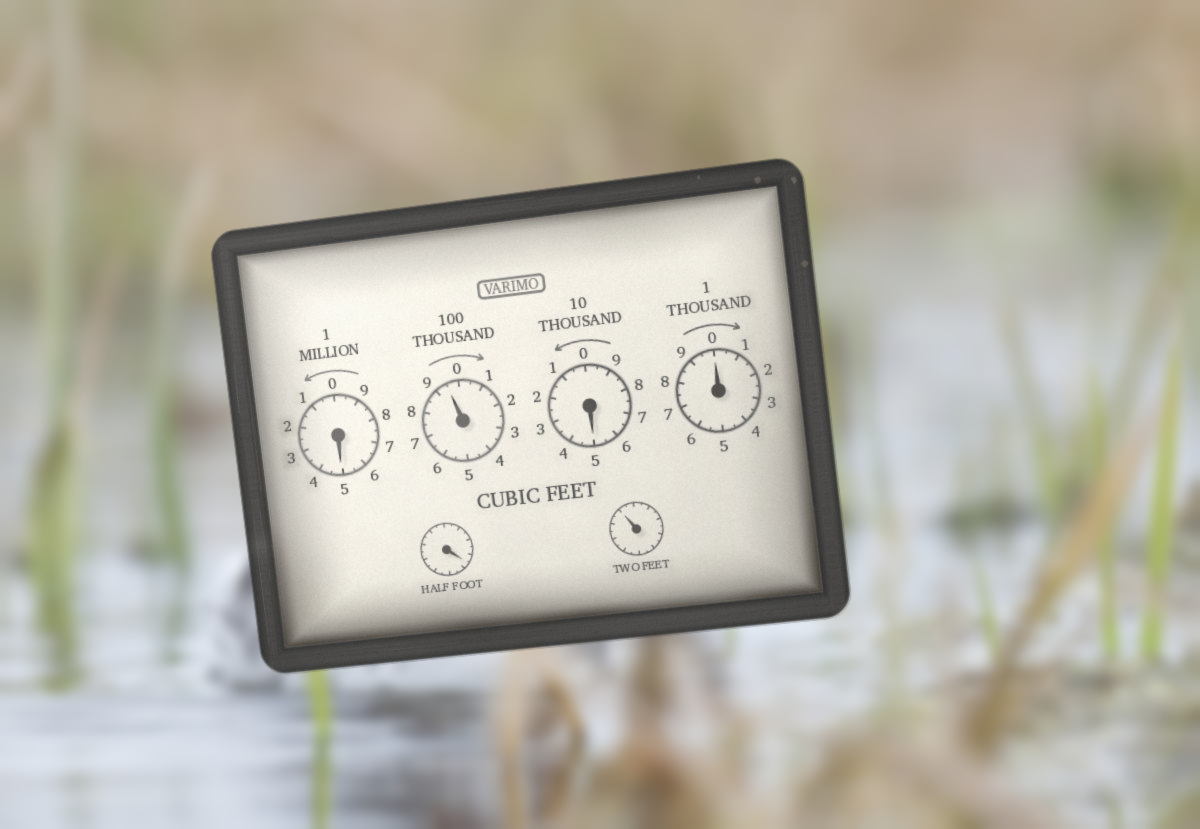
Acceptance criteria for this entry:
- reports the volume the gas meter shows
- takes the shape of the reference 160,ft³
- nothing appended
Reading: 495000,ft³
